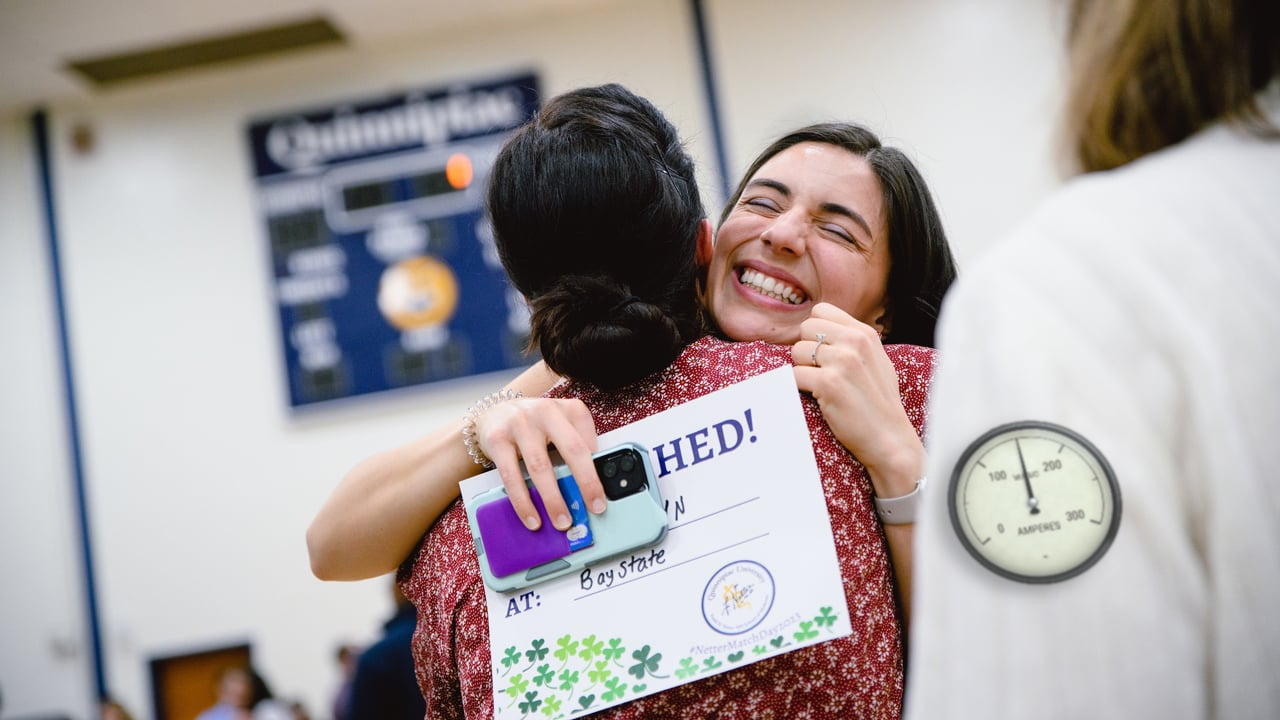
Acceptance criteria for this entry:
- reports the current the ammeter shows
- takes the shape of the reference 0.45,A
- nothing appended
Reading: 150,A
